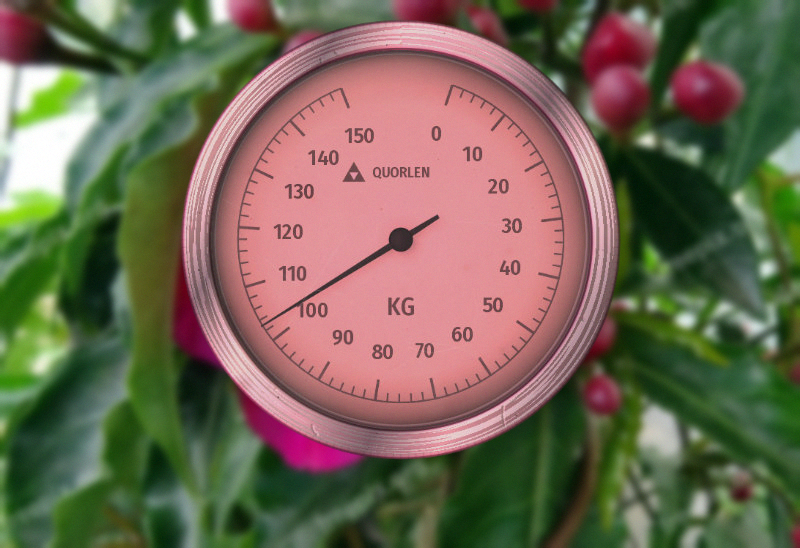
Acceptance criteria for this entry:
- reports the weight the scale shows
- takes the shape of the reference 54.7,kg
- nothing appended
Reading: 103,kg
